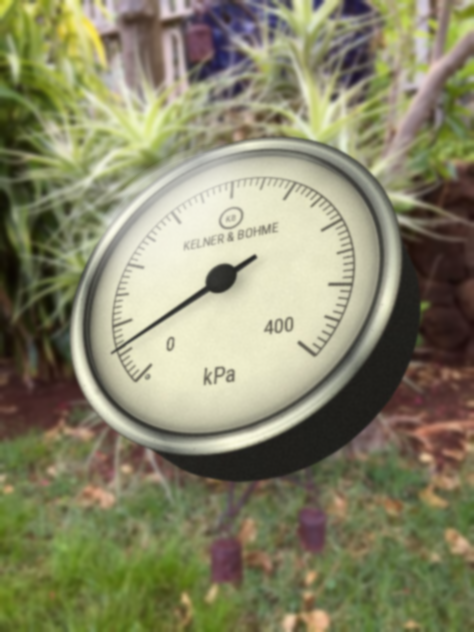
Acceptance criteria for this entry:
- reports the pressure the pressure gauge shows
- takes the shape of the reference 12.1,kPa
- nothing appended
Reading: 25,kPa
